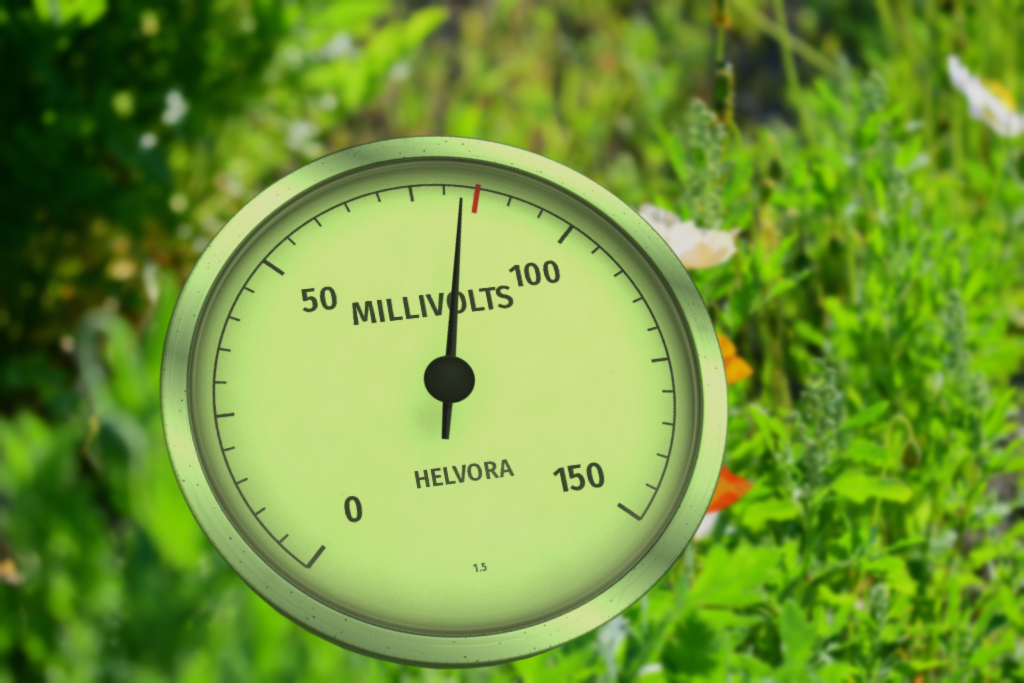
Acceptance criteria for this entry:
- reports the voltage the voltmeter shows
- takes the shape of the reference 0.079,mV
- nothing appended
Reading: 82.5,mV
